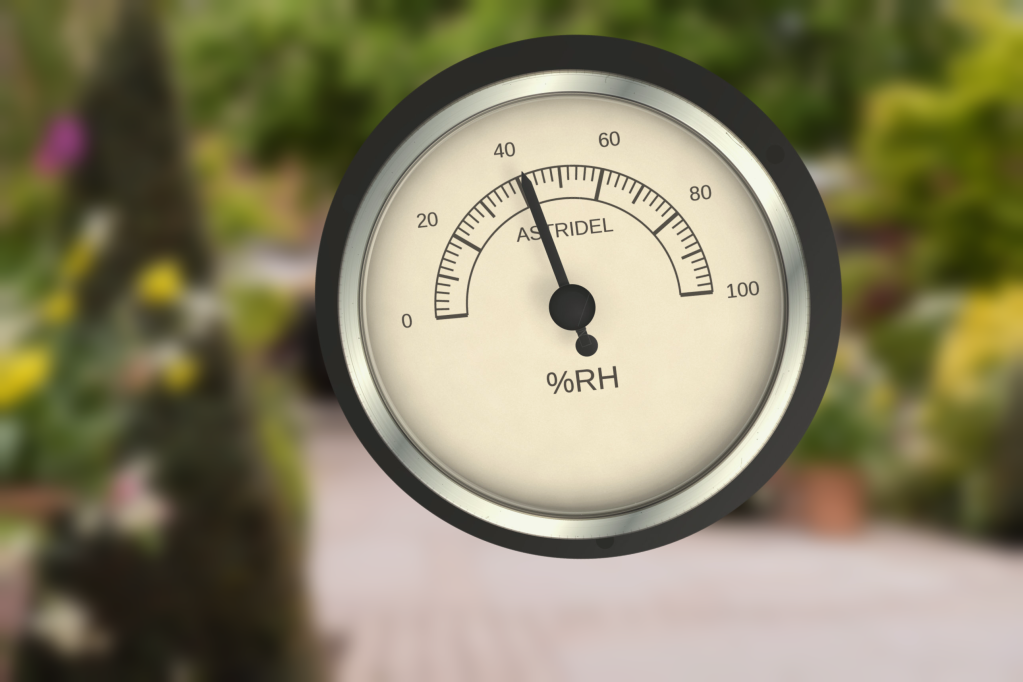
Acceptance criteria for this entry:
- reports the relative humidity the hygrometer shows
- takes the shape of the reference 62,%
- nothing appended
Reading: 42,%
